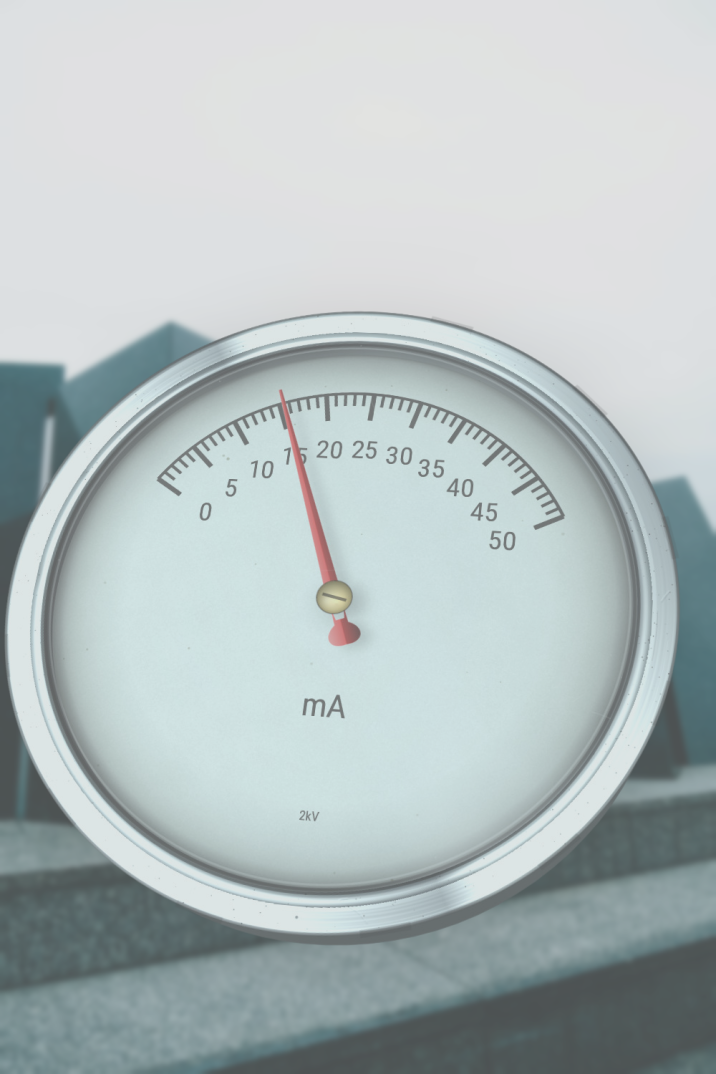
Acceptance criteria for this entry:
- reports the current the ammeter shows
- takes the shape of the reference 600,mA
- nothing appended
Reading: 15.5,mA
